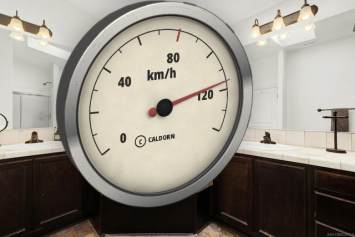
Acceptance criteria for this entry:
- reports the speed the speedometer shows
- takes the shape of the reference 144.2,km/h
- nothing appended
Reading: 115,km/h
